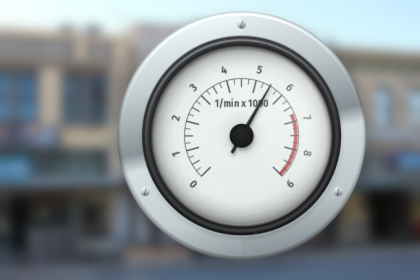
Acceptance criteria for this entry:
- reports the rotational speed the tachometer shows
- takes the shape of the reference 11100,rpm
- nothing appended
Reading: 5500,rpm
